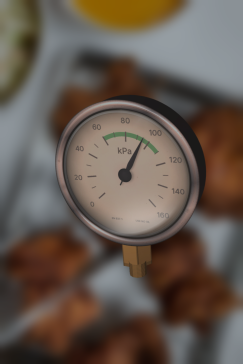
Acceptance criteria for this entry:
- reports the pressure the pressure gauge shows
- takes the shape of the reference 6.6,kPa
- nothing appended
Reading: 95,kPa
